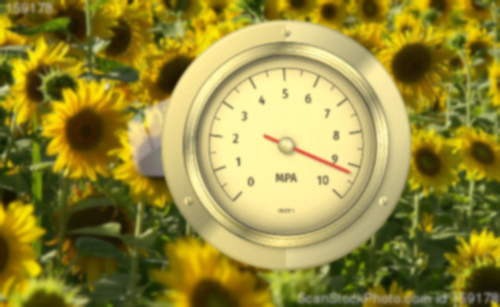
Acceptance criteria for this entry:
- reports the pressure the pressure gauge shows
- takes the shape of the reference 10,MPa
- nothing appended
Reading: 9.25,MPa
